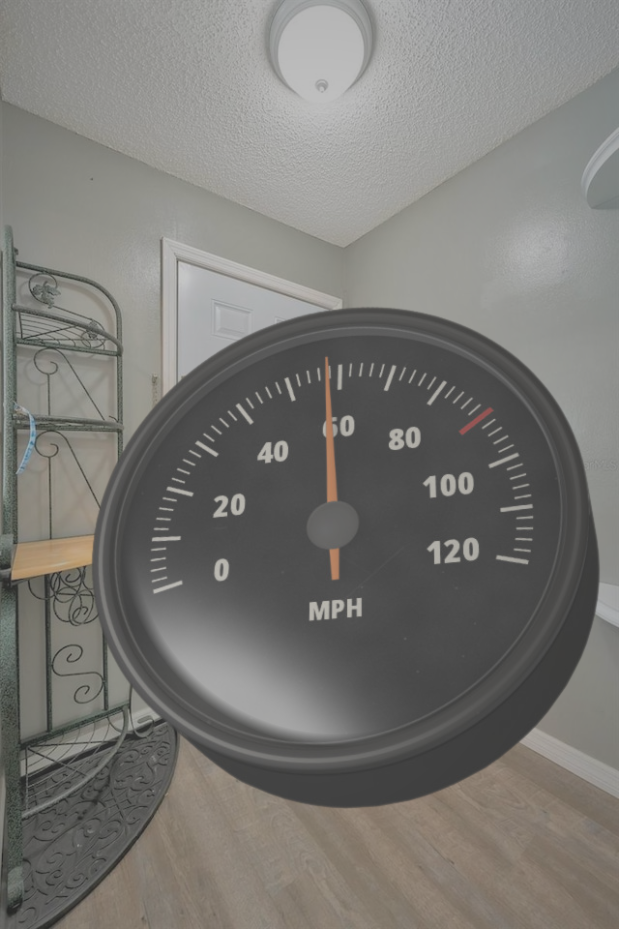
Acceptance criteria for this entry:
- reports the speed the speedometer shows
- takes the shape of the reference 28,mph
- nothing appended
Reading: 58,mph
